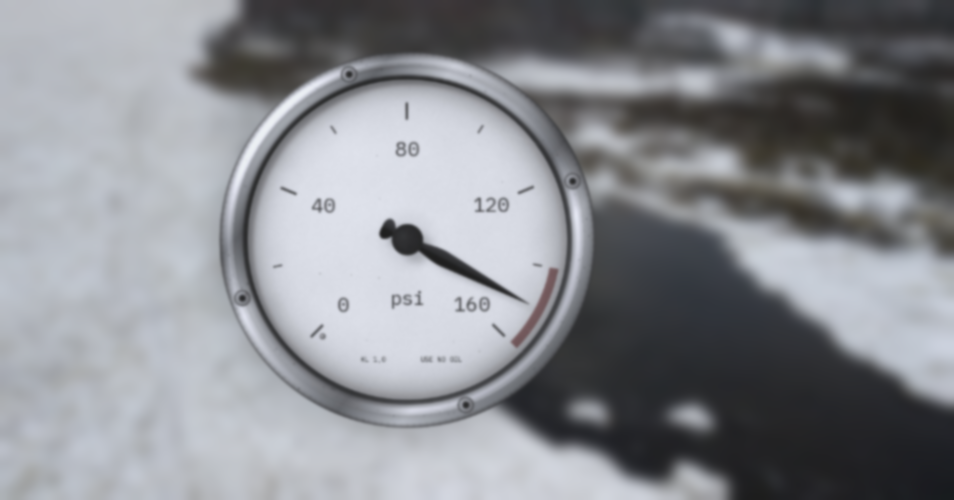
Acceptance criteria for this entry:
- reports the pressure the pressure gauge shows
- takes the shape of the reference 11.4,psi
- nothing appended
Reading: 150,psi
